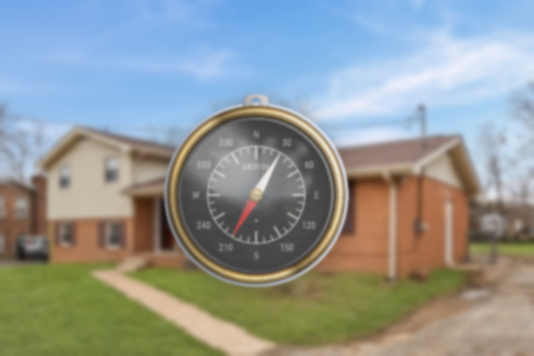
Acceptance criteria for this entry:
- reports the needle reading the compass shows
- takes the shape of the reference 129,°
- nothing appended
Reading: 210,°
